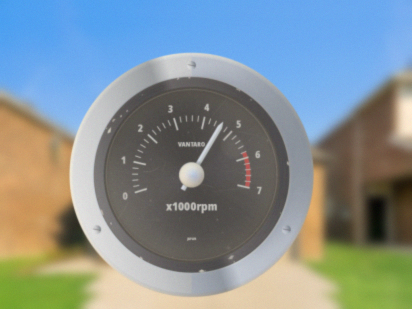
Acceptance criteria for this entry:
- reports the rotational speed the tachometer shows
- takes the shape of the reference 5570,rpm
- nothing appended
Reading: 4600,rpm
